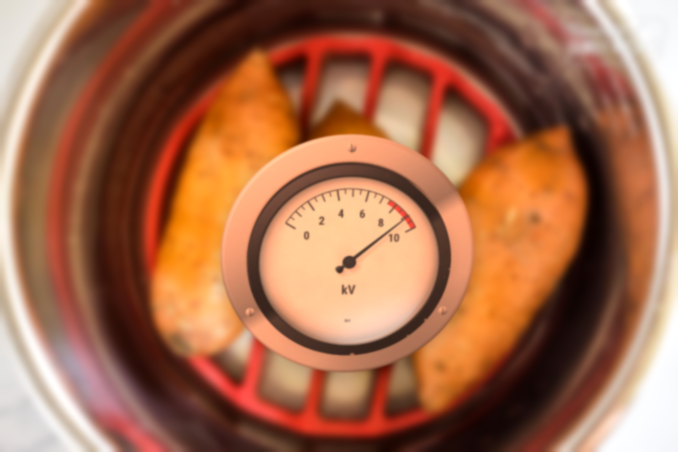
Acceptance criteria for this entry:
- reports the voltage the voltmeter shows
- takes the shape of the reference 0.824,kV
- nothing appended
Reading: 9,kV
